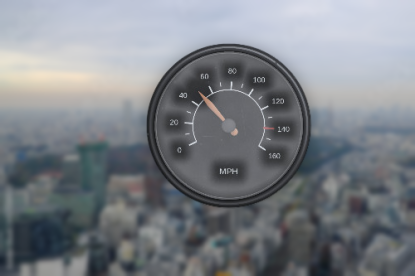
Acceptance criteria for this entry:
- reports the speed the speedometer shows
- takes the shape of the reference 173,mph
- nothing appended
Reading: 50,mph
